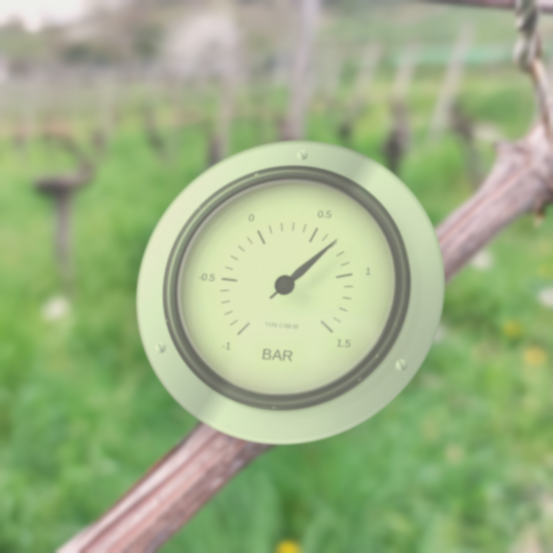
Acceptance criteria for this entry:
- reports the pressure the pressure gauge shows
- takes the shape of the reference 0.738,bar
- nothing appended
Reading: 0.7,bar
